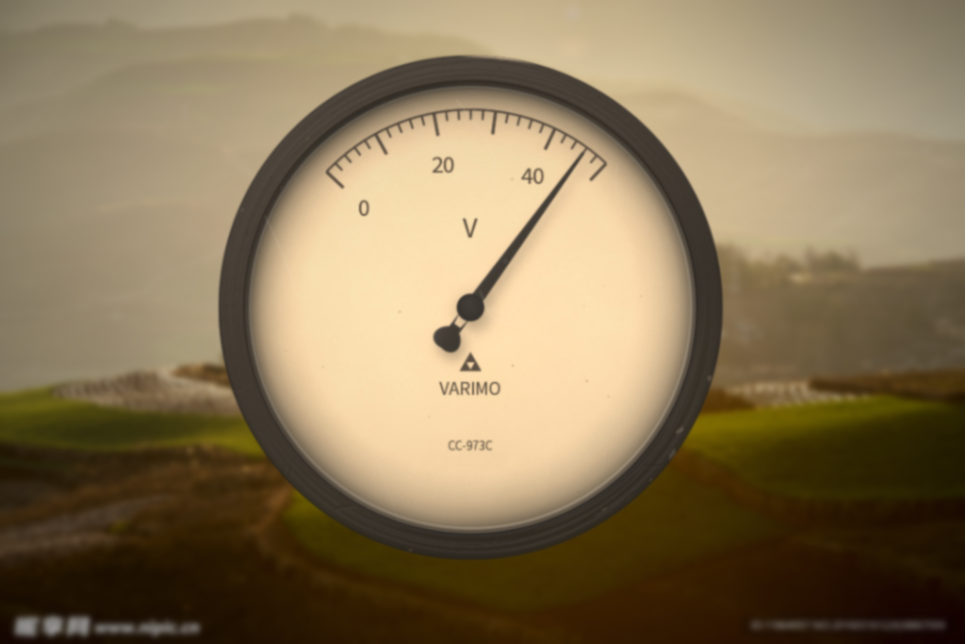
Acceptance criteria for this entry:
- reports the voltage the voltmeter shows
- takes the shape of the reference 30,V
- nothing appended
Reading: 46,V
